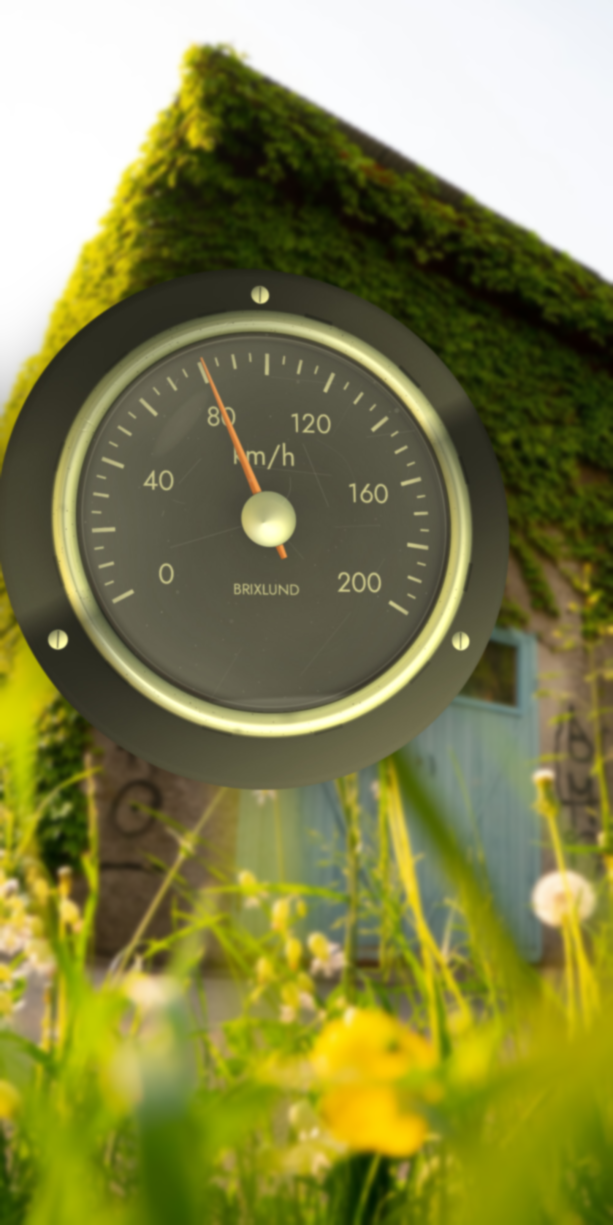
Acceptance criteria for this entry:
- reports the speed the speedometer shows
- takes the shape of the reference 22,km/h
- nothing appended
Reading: 80,km/h
